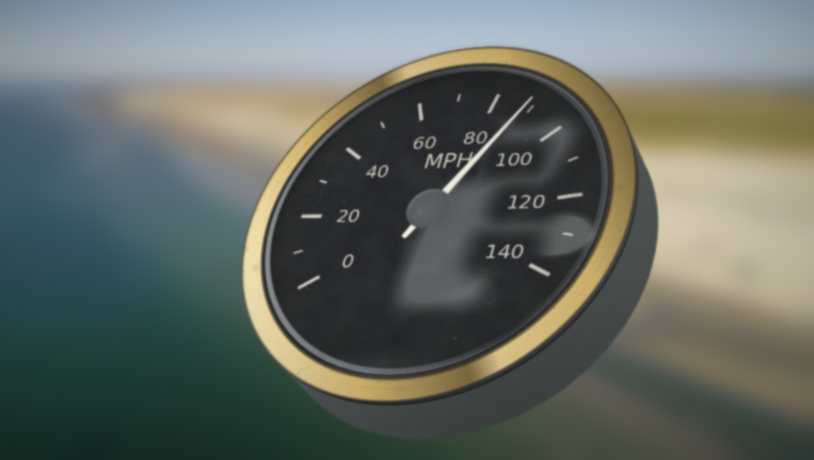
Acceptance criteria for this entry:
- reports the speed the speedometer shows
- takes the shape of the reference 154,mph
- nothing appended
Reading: 90,mph
